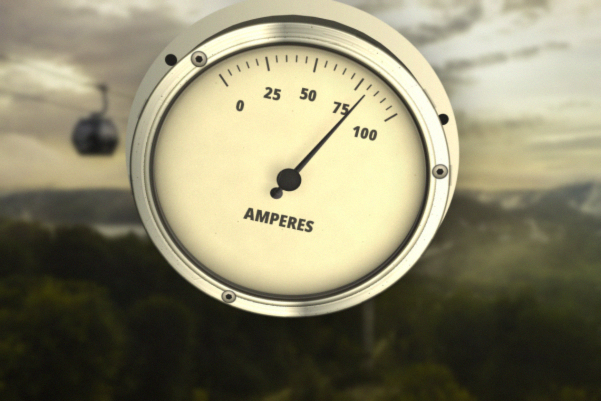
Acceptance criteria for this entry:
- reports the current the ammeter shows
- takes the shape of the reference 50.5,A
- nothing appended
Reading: 80,A
